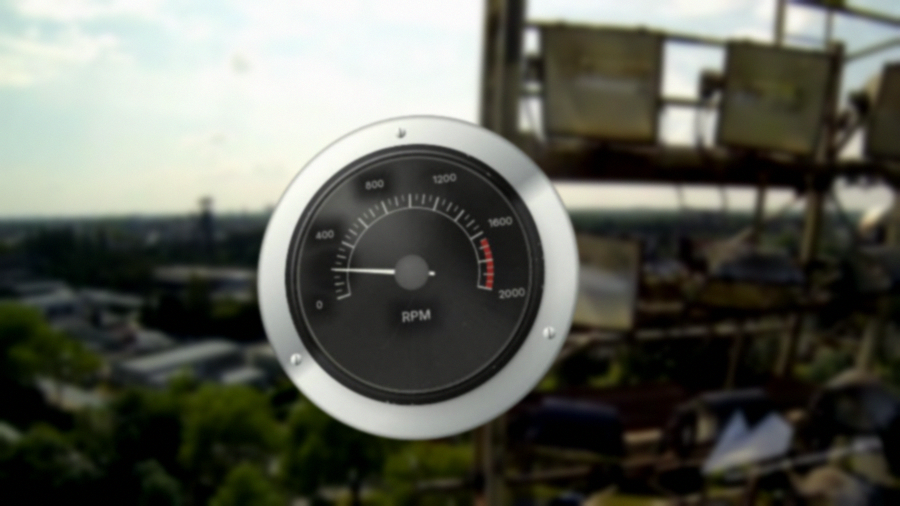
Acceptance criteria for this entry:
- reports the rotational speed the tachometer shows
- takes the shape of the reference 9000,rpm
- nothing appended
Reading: 200,rpm
